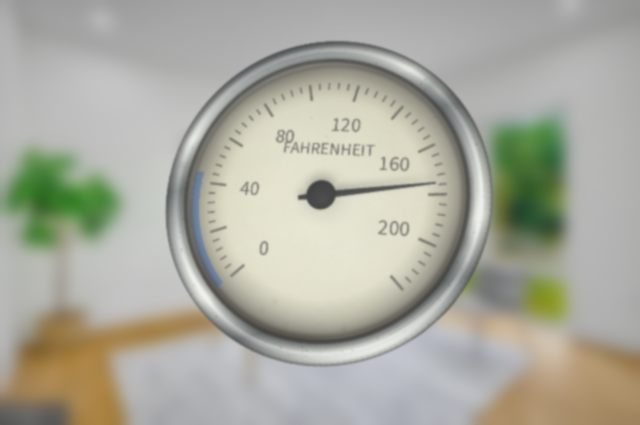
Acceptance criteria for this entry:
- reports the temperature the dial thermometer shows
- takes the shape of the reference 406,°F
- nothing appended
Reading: 176,°F
